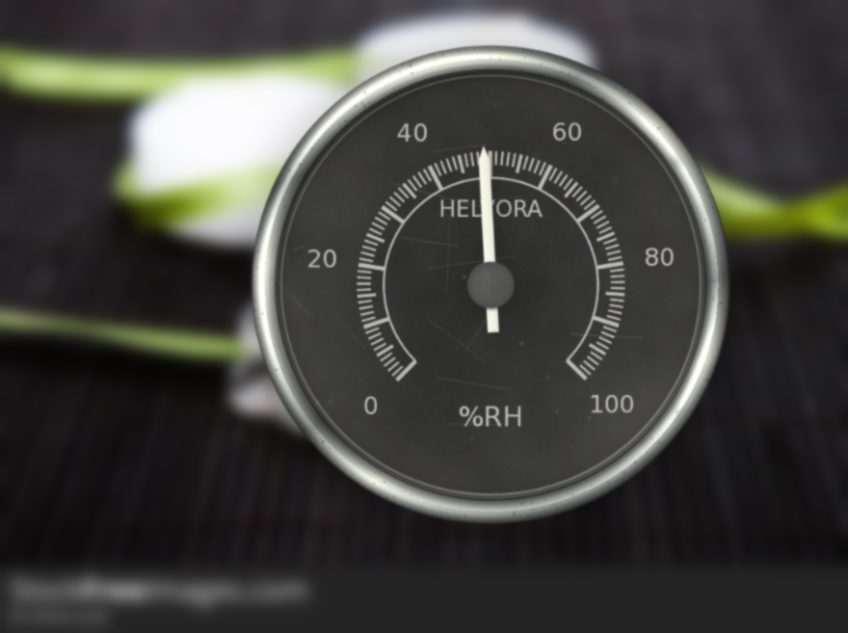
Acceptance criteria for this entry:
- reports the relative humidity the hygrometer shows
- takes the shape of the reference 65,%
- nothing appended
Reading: 49,%
